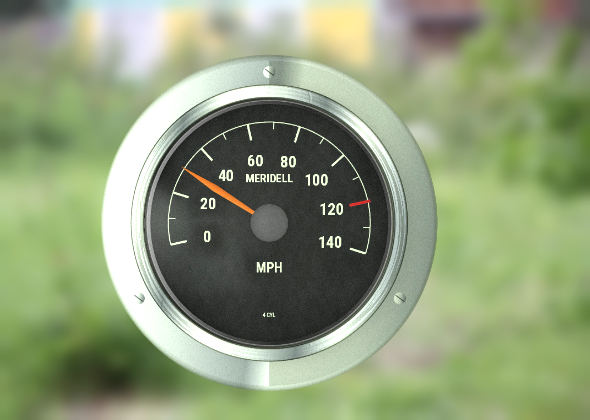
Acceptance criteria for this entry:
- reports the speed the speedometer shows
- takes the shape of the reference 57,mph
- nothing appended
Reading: 30,mph
